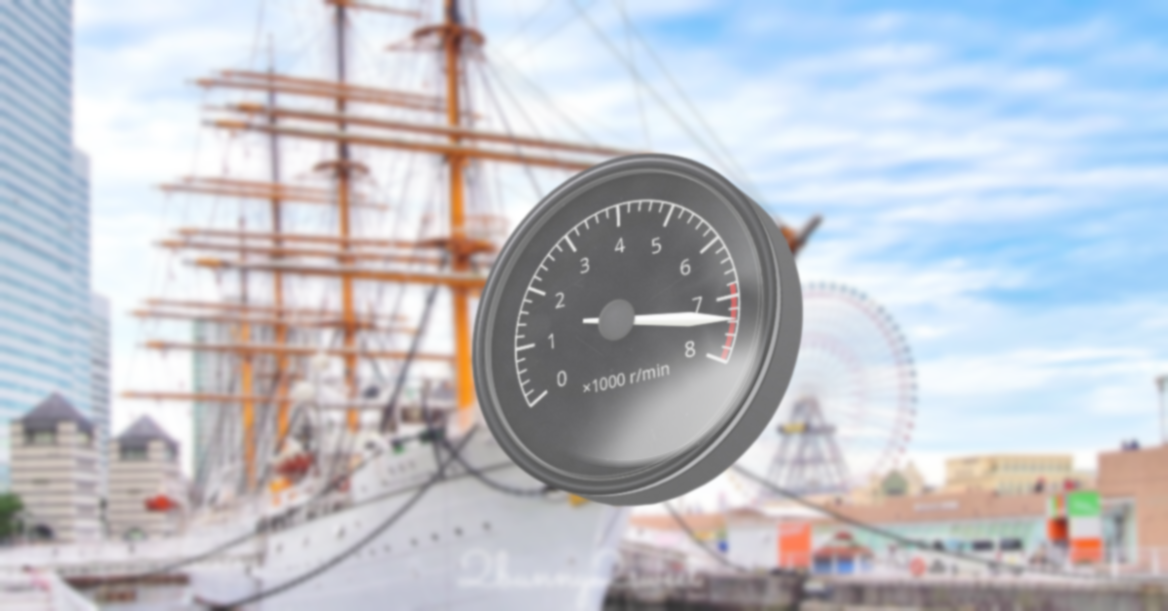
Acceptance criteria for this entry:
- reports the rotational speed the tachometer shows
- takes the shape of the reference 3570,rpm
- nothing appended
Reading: 7400,rpm
